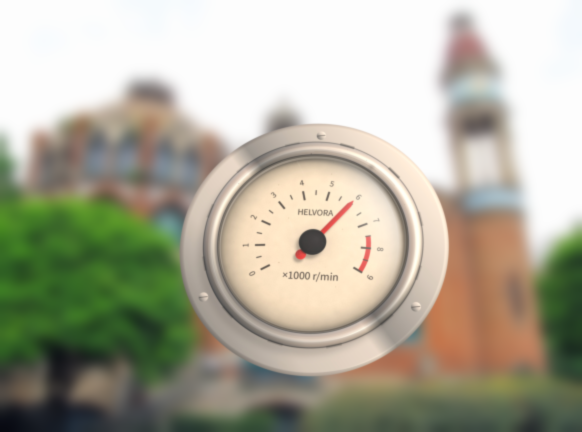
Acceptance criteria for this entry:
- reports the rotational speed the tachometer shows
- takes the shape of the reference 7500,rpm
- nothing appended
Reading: 6000,rpm
